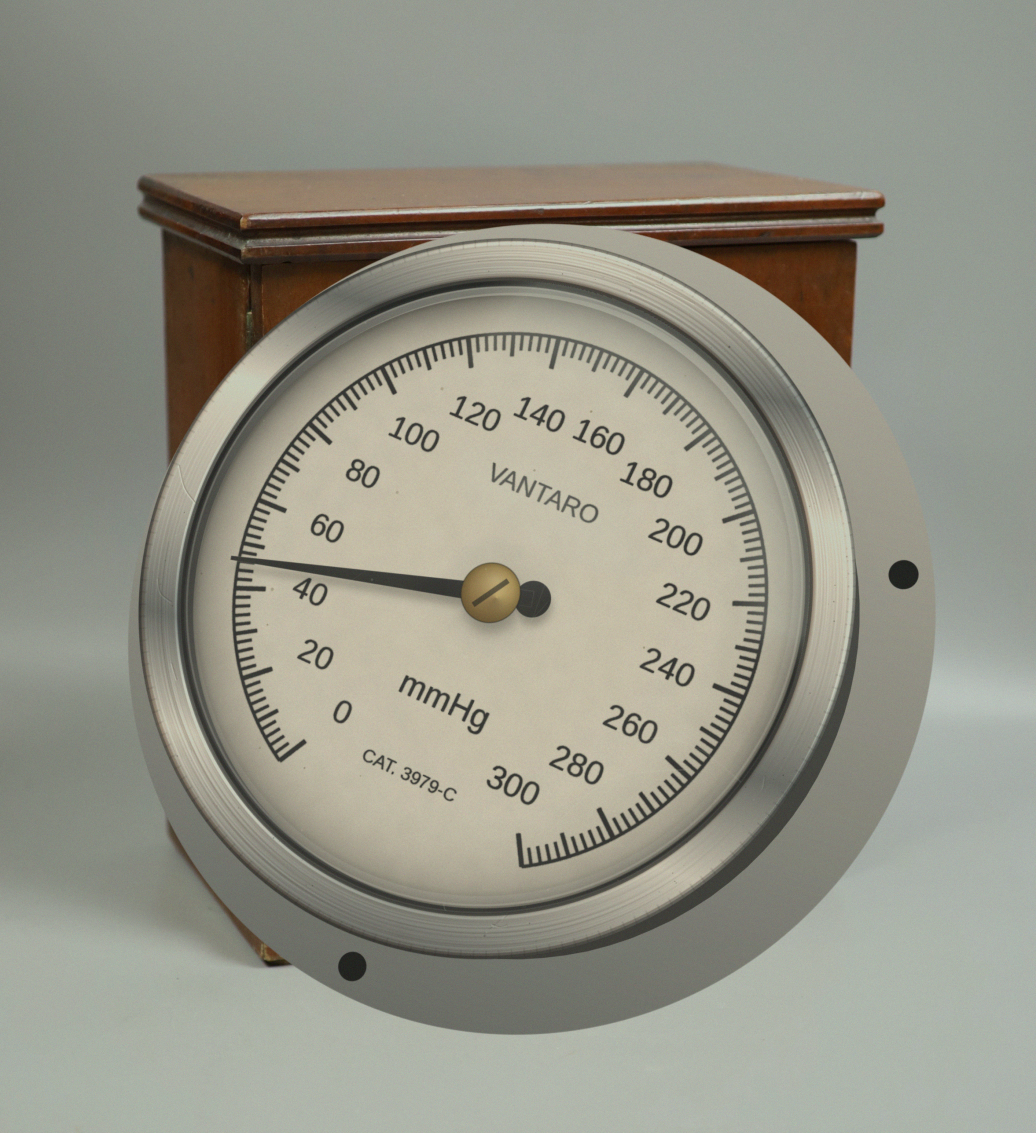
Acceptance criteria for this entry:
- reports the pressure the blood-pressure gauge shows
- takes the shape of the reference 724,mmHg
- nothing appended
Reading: 46,mmHg
